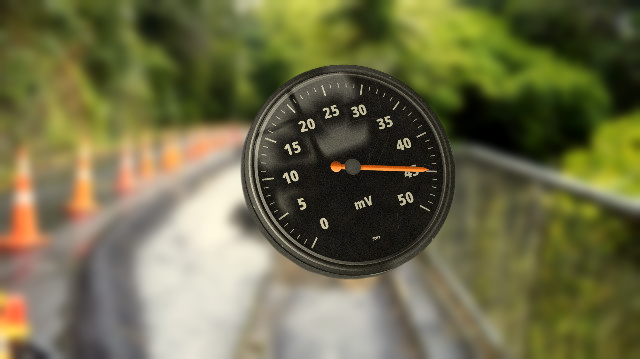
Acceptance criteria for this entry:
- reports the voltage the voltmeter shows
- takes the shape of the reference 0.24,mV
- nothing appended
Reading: 45,mV
